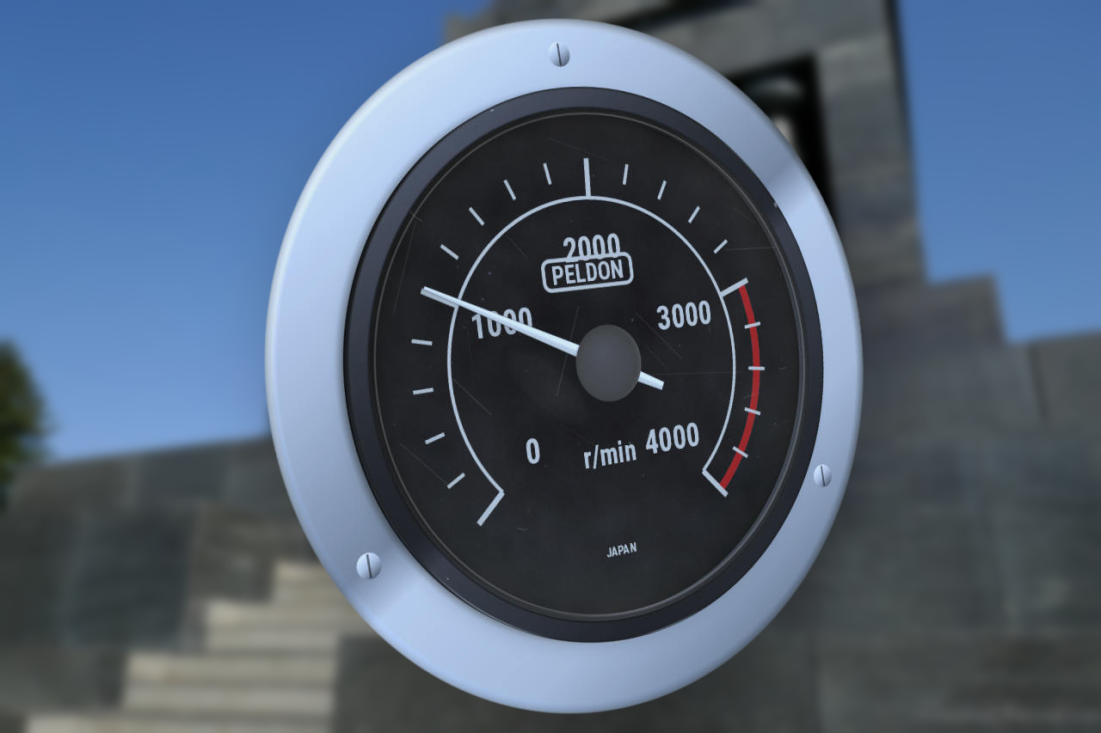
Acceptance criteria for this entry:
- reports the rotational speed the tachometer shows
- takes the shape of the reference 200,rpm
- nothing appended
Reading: 1000,rpm
